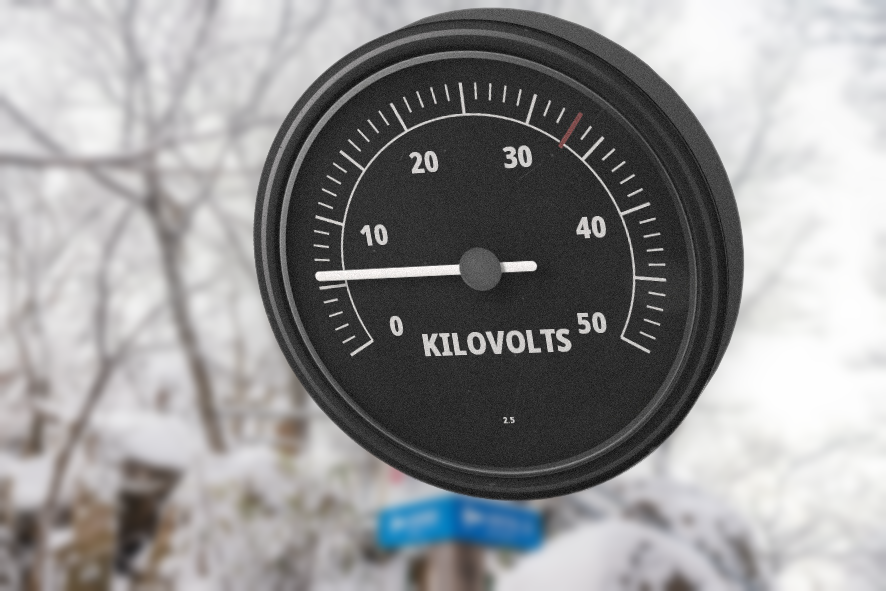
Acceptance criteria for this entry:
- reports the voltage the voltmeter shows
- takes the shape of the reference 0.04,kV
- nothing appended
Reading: 6,kV
